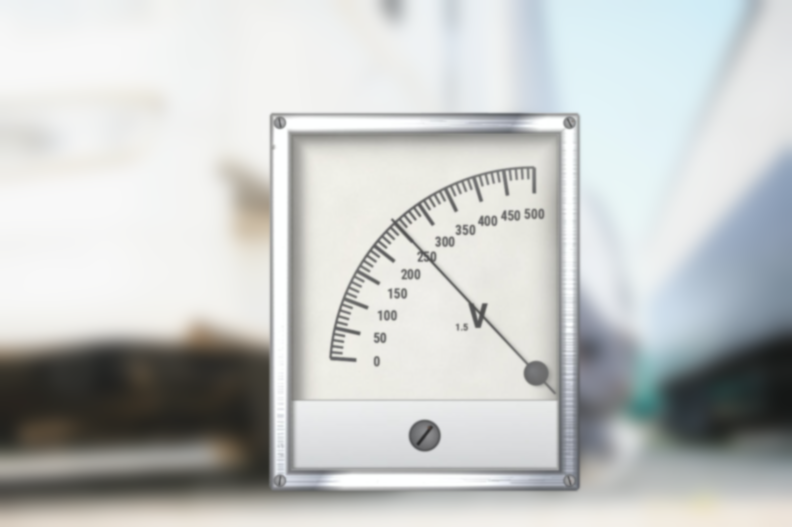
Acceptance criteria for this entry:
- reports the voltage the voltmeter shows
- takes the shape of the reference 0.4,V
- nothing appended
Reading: 250,V
